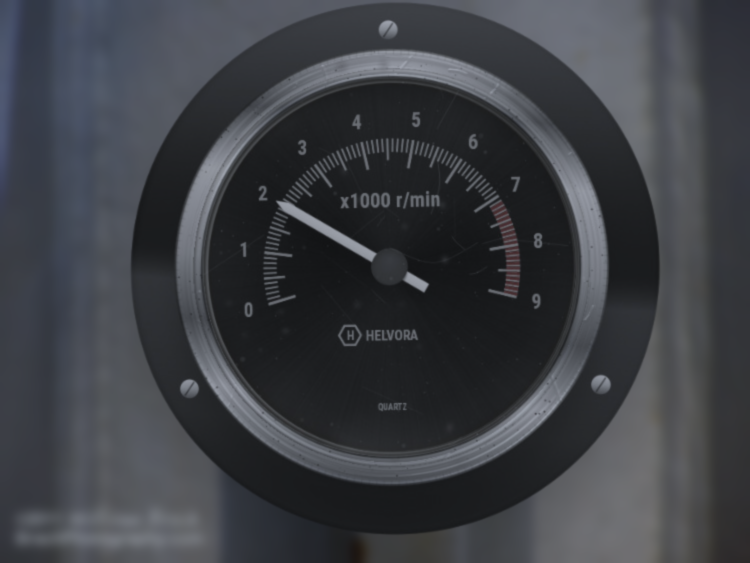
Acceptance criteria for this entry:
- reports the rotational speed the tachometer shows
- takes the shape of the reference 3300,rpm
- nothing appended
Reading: 2000,rpm
